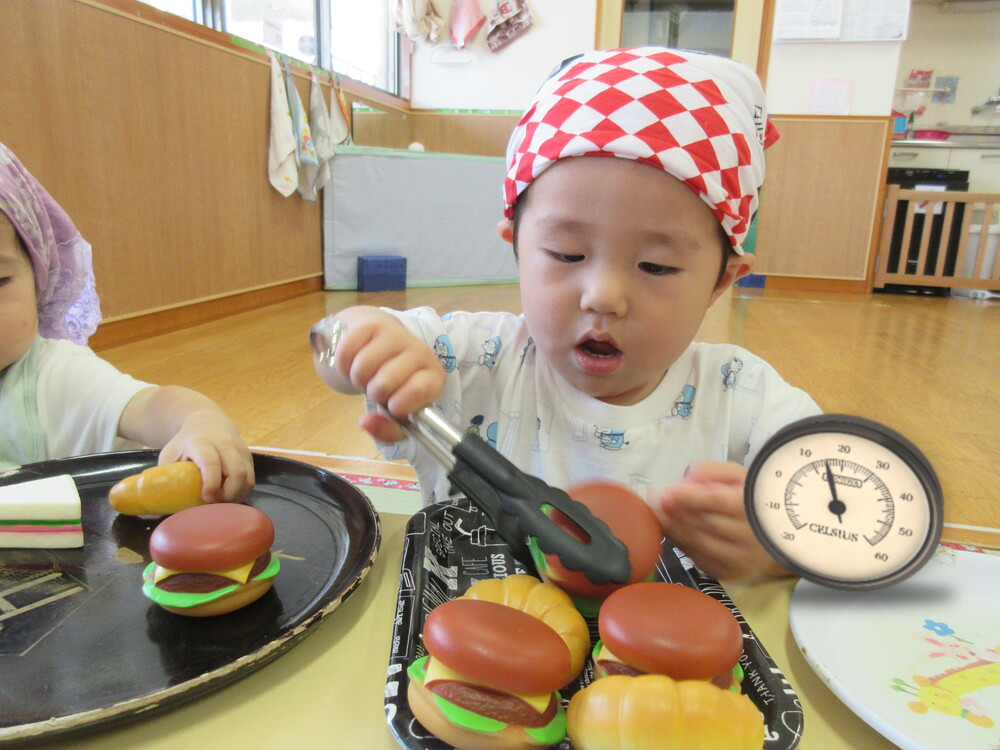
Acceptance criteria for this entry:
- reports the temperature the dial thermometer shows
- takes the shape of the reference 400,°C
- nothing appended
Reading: 15,°C
